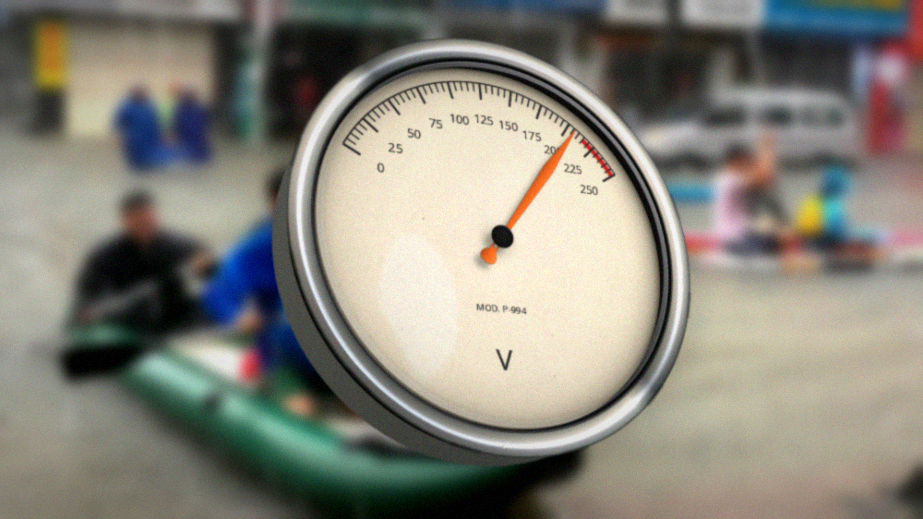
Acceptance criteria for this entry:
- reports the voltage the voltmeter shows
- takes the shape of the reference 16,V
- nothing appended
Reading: 205,V
